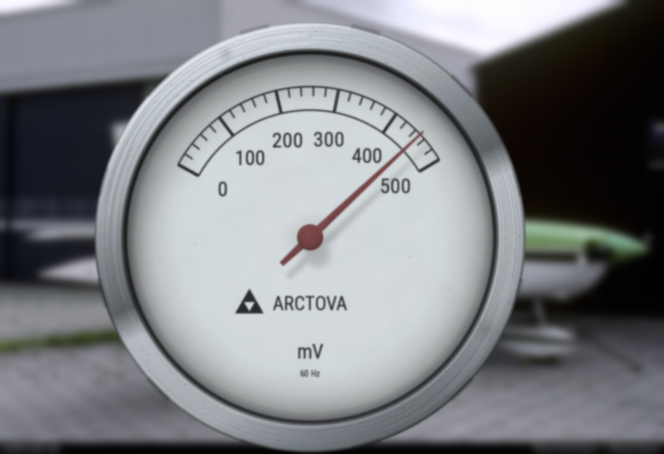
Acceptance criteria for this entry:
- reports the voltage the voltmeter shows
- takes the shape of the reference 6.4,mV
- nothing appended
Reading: 450,mV
